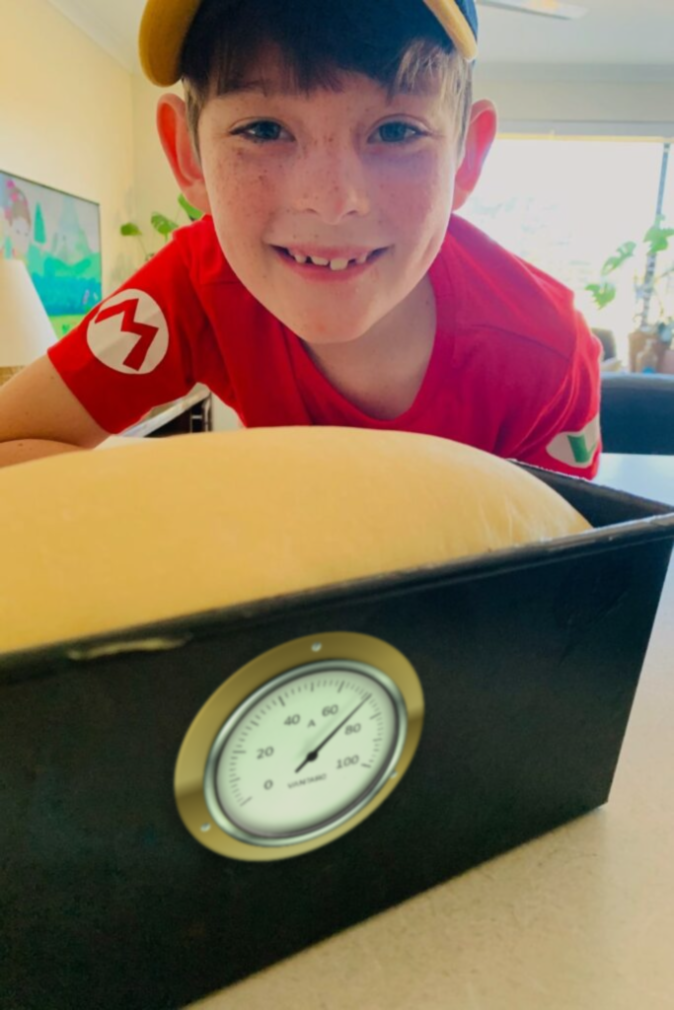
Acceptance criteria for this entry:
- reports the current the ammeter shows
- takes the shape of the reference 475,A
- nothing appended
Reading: 70,A
